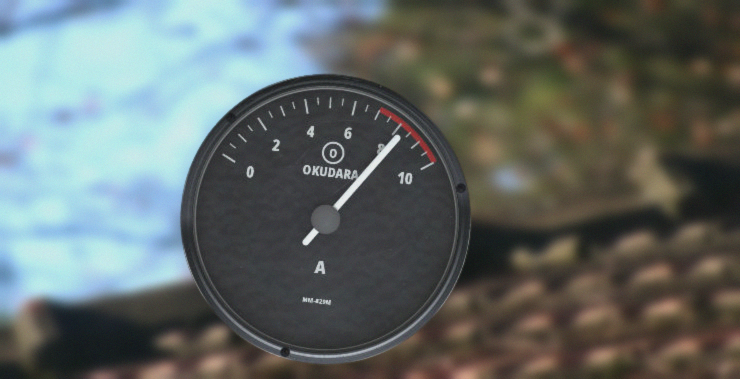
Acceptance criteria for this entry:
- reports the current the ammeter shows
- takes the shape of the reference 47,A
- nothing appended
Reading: 8.25,A
